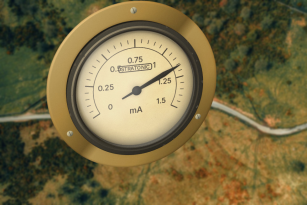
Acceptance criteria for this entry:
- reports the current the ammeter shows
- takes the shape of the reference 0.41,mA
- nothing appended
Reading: 1.15,mA
